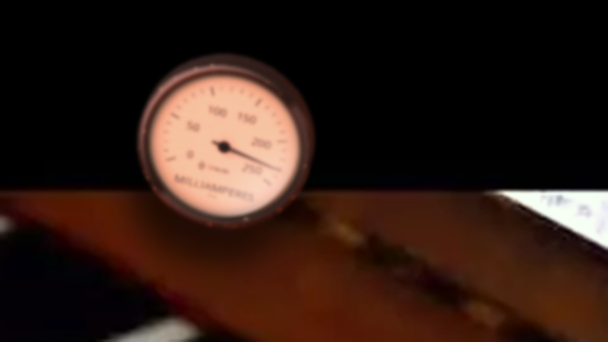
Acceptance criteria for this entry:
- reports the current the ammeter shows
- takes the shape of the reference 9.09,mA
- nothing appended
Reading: 230,mA
